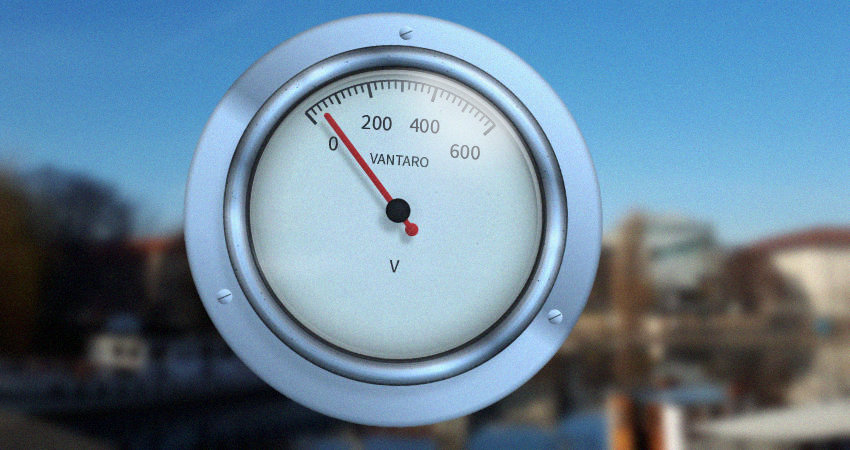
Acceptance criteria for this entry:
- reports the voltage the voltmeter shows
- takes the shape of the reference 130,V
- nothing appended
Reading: 40,V
